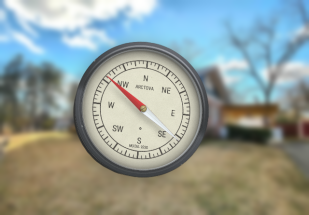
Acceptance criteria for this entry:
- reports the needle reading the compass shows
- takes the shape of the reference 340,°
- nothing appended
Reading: 305,°
